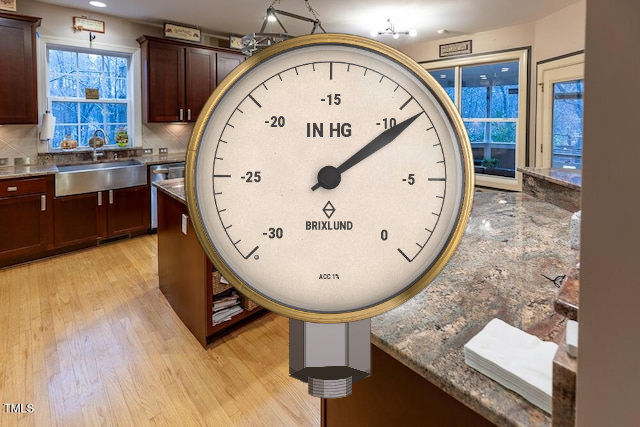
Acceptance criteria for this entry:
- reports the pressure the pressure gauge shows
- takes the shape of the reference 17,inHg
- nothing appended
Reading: -9,inHg
